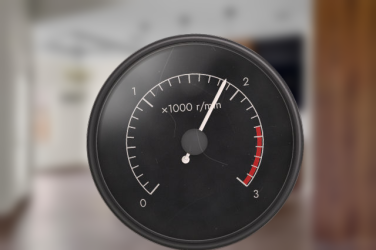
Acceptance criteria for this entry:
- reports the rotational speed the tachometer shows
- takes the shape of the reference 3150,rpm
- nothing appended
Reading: 1850,rpm
